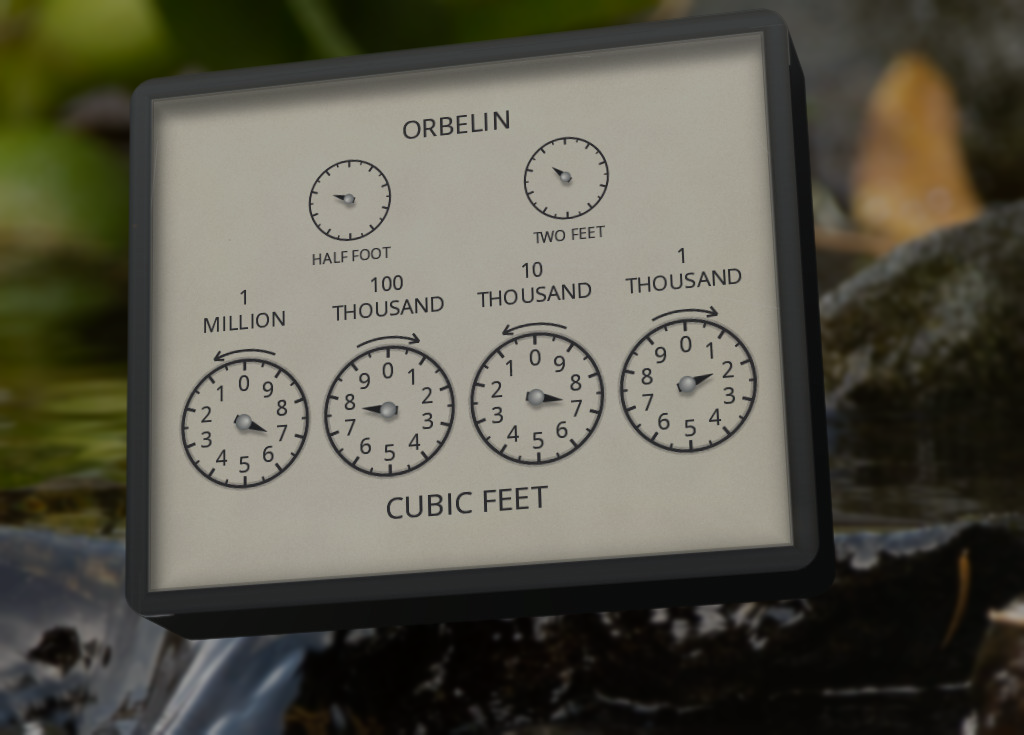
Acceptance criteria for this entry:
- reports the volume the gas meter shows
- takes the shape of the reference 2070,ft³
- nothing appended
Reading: 677200,ft³
